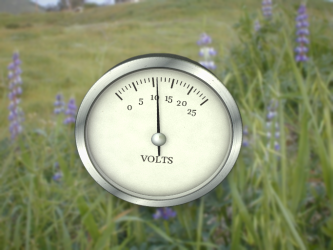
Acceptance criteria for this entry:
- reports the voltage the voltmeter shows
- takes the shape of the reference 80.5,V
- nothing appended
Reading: 11,V
